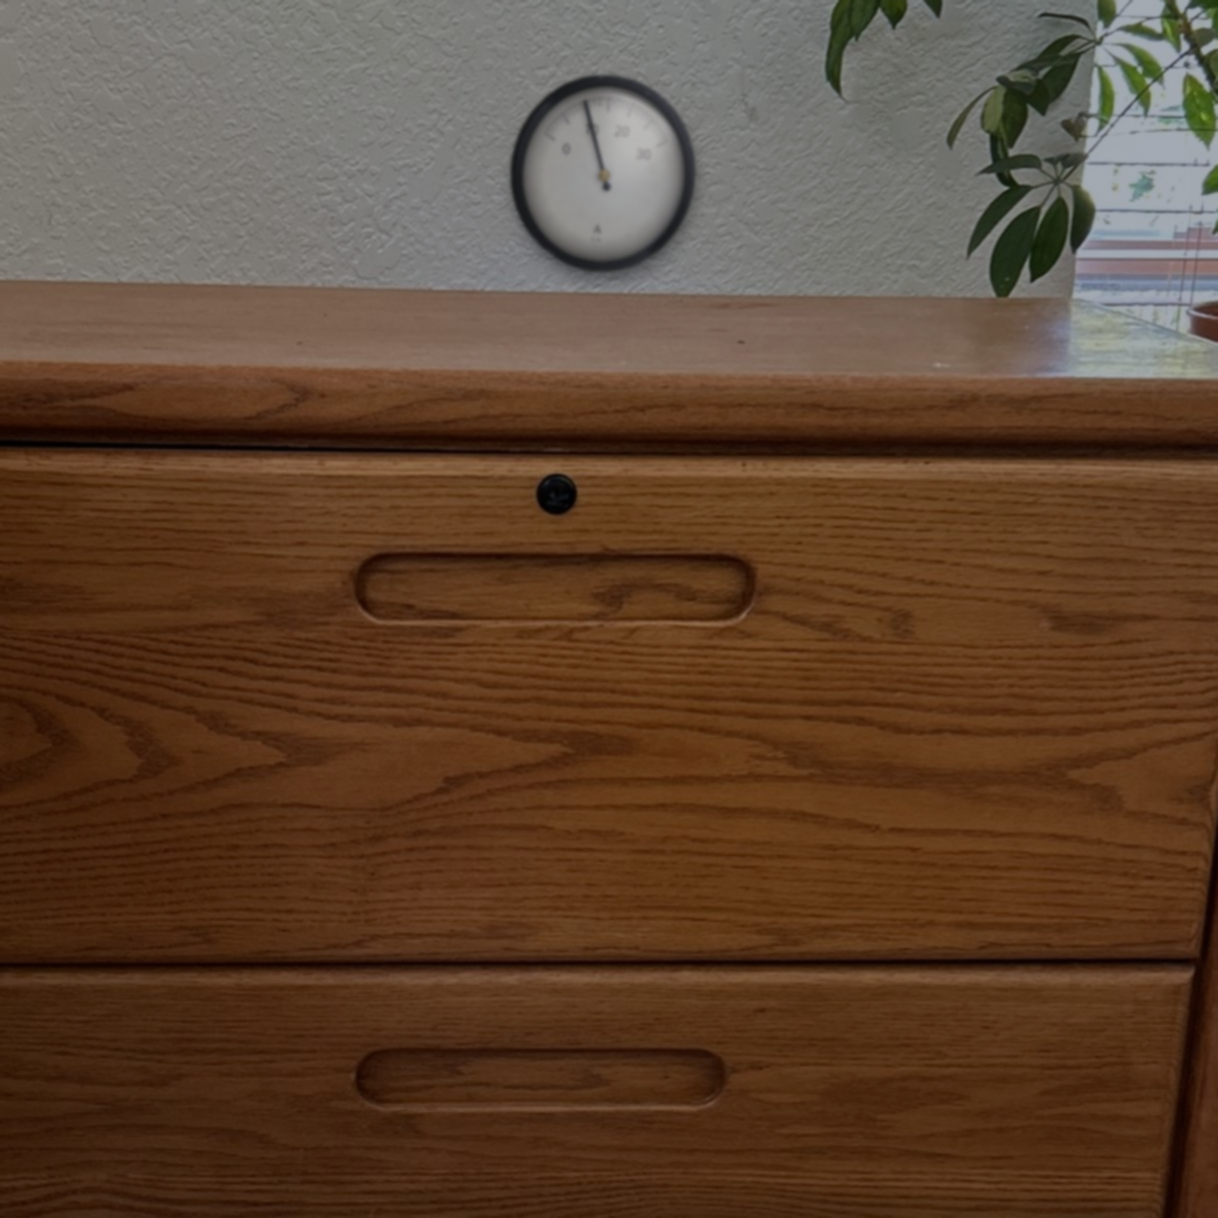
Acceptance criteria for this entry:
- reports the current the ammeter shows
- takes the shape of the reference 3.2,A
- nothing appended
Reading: 10,A
